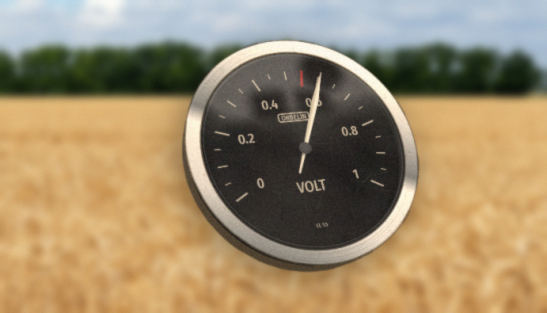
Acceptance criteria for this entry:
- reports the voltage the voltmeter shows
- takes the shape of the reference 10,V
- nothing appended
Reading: 0.6,V
